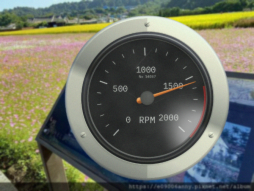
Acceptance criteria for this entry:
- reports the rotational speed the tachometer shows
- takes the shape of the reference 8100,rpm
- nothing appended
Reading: 1550,rpm
